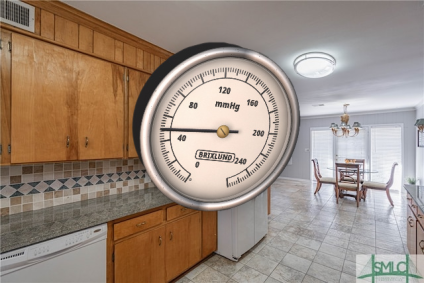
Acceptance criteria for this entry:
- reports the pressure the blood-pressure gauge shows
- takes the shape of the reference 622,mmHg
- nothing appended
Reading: 50,mmHg
